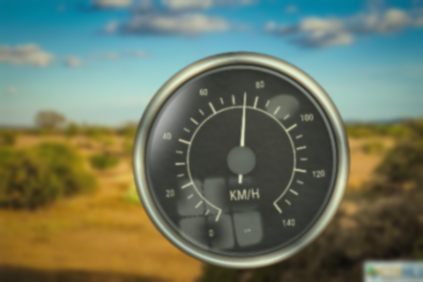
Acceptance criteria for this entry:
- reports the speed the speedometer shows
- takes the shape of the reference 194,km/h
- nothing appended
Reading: 75,km/h
